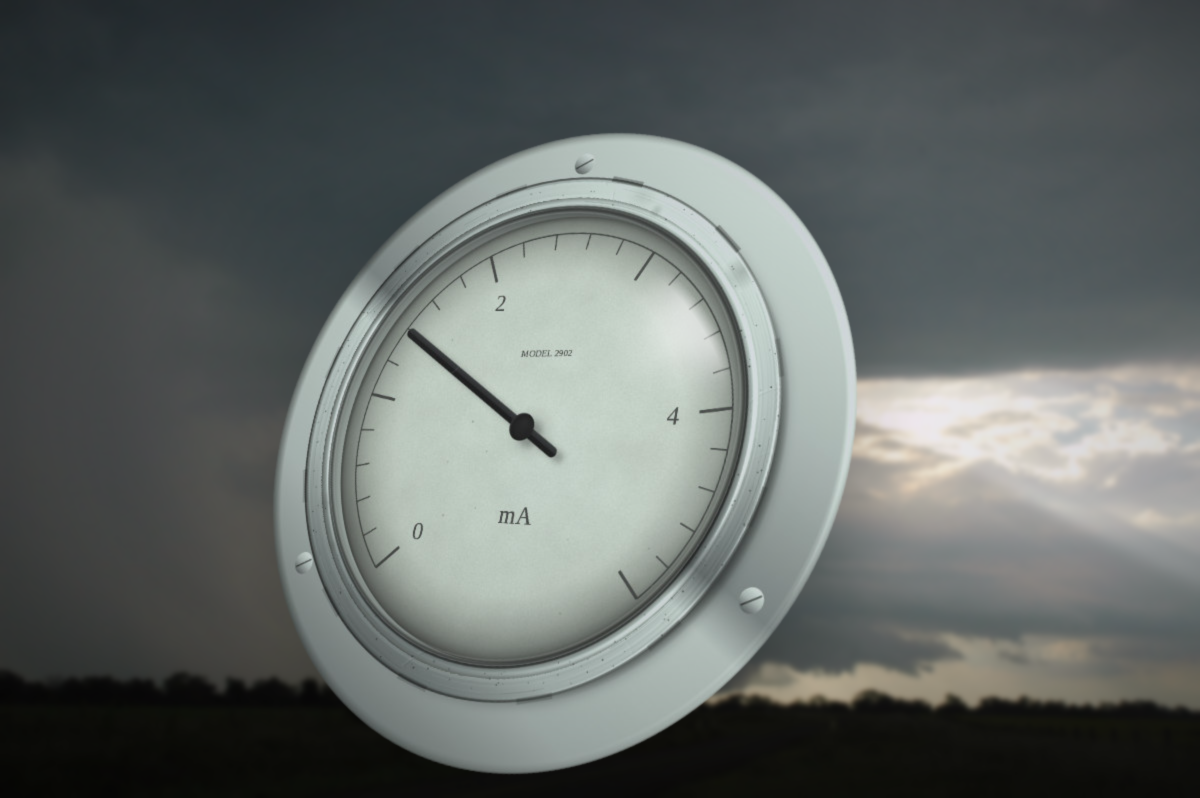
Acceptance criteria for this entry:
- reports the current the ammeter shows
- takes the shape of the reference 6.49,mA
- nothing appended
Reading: 1.4,mA
